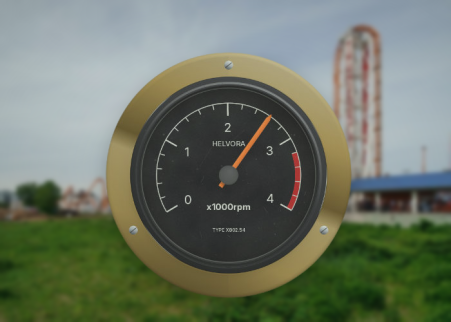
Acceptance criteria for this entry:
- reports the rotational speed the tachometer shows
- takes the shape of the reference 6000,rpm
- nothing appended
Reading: 2600,rpm
